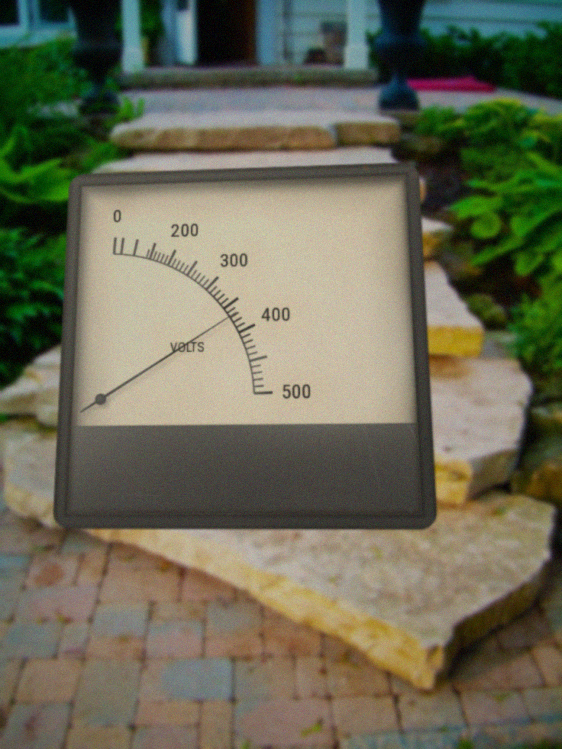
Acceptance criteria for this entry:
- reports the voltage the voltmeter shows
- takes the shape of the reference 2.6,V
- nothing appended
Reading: 370,V
